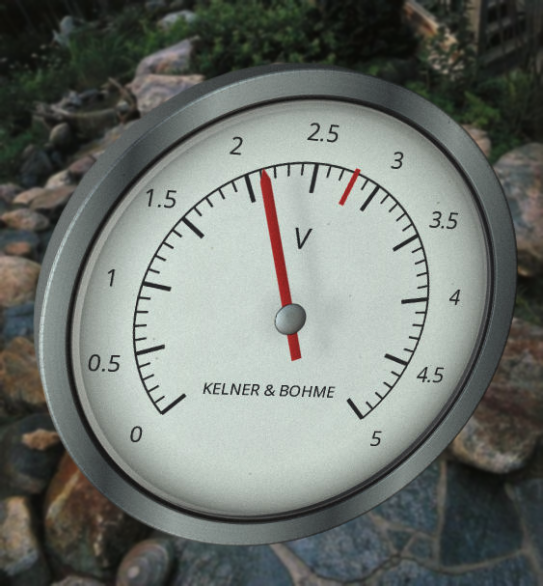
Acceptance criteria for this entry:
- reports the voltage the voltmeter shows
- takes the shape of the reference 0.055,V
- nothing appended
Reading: 2.1,V
